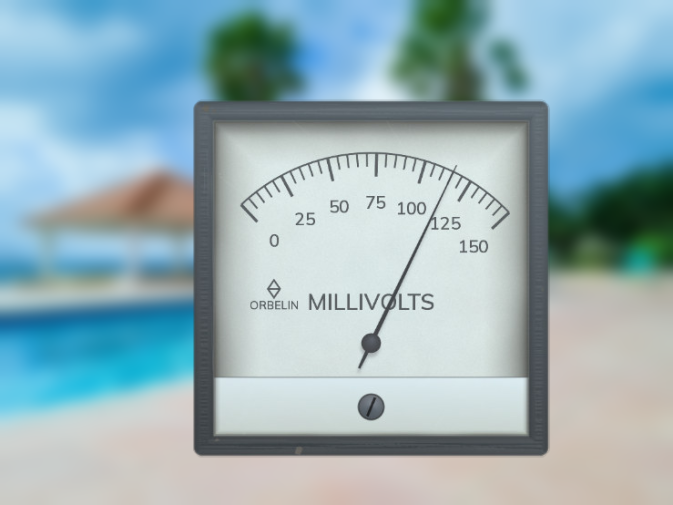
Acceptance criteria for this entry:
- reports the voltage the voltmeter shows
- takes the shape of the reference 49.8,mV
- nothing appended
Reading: 115,mV
